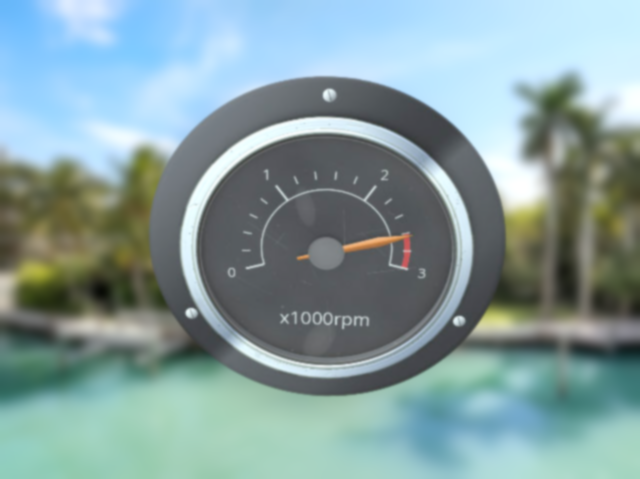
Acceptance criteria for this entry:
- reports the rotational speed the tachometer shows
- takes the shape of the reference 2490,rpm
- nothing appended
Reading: 2600,rpm
